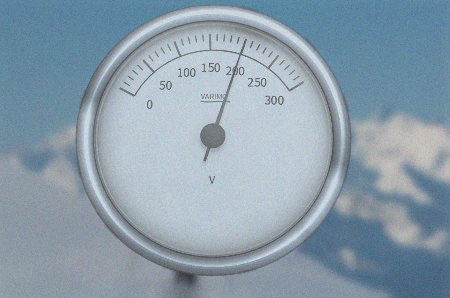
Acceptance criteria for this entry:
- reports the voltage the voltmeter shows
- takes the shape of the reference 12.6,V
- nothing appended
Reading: 200,V
